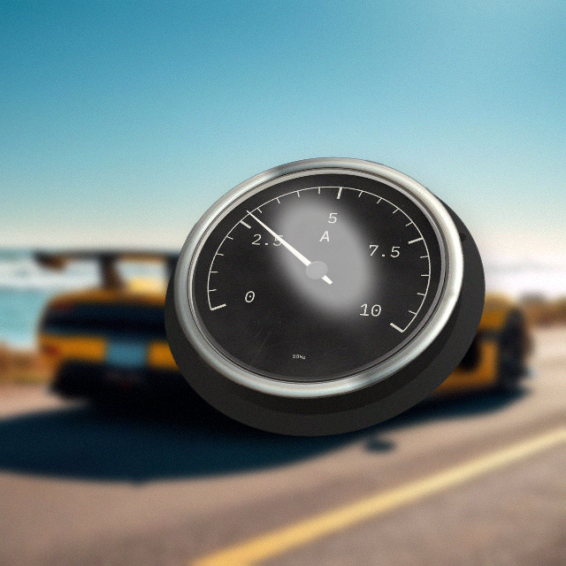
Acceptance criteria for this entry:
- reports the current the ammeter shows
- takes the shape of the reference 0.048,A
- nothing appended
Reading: 2.75,A
